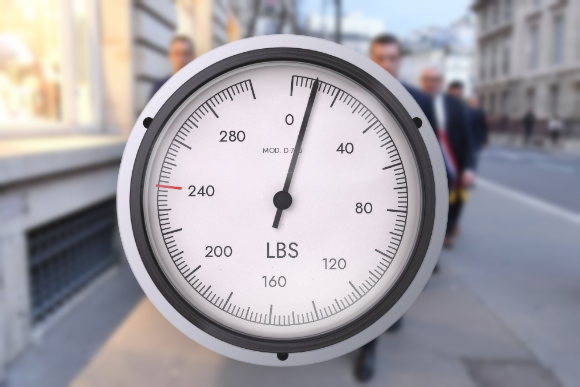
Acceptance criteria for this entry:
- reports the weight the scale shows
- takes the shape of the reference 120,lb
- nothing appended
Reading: 10,lb
